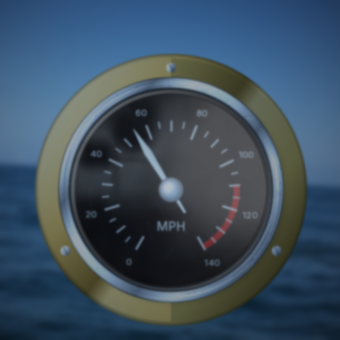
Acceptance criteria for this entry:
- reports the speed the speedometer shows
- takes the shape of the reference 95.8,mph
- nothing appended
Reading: 55,mph
